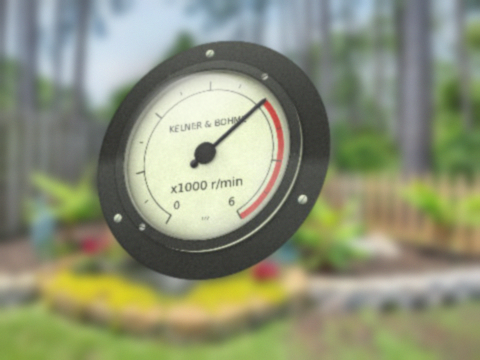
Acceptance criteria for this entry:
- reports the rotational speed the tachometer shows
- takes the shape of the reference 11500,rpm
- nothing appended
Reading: 4000,rpm
